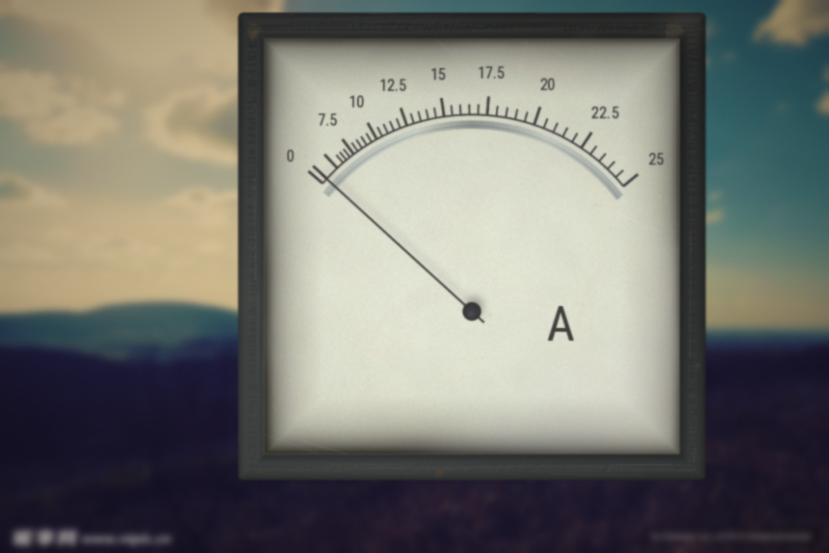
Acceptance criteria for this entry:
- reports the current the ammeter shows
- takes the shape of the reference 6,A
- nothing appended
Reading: 2.5,A
